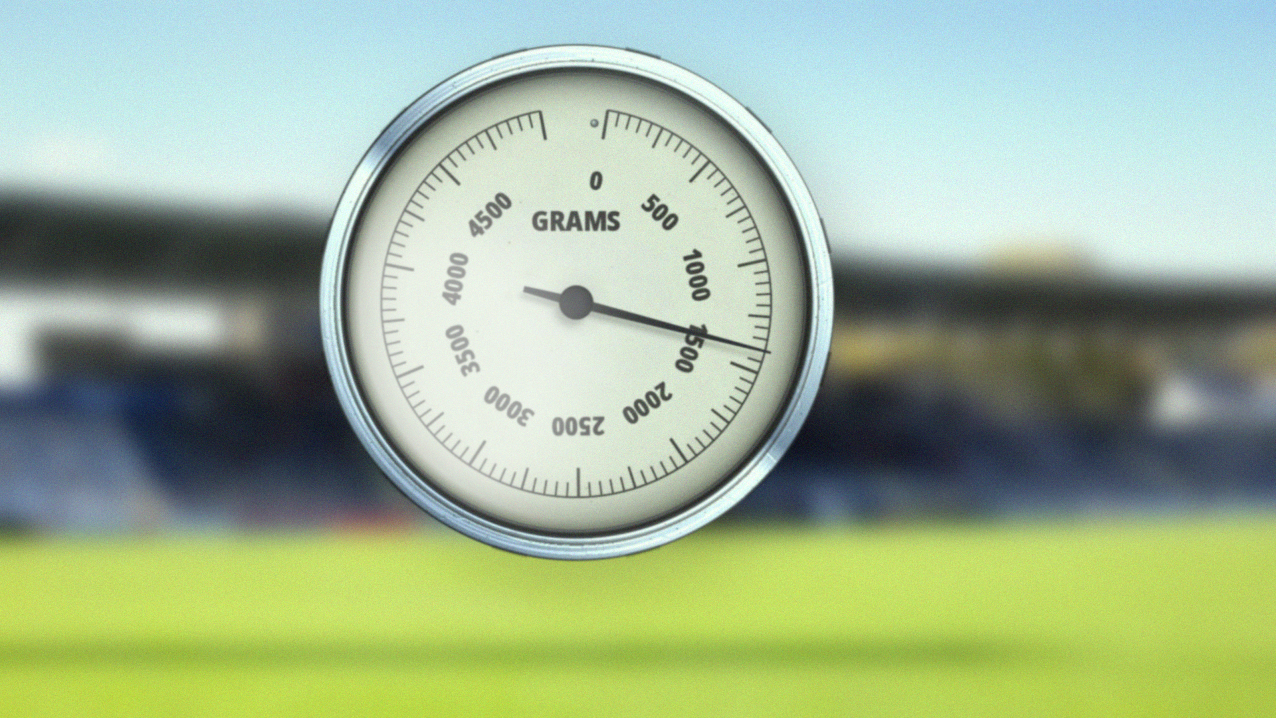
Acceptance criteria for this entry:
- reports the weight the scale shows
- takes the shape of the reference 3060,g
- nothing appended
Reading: 1400,g
